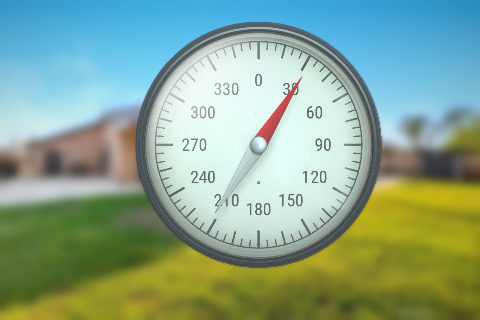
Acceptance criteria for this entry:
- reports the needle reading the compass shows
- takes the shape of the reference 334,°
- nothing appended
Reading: 32.5,°
